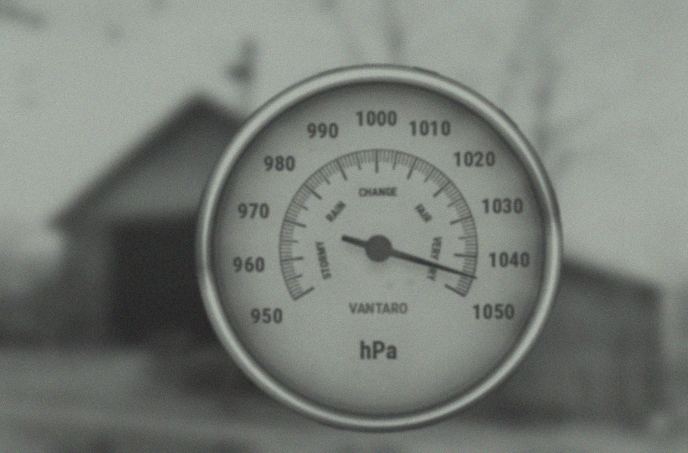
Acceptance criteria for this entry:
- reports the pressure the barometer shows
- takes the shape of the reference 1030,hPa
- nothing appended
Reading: 1045,hPa
